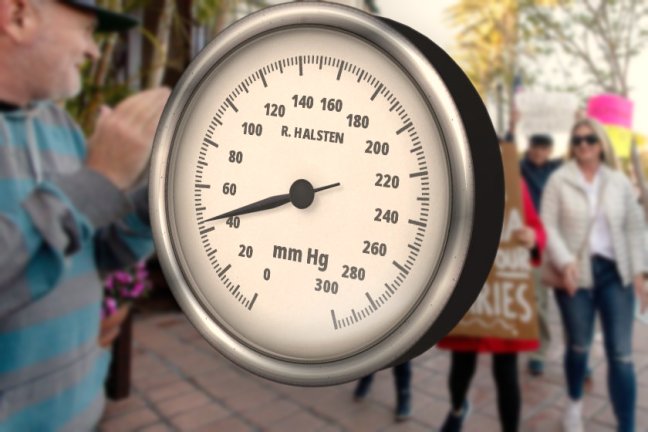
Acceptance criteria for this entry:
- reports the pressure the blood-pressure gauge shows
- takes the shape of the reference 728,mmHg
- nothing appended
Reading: 44,mmHg
